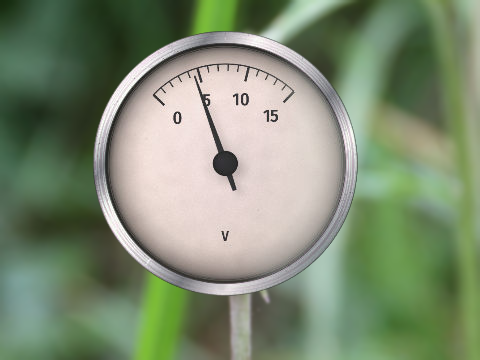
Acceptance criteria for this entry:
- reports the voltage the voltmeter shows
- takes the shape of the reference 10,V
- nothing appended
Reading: 4.5,V
